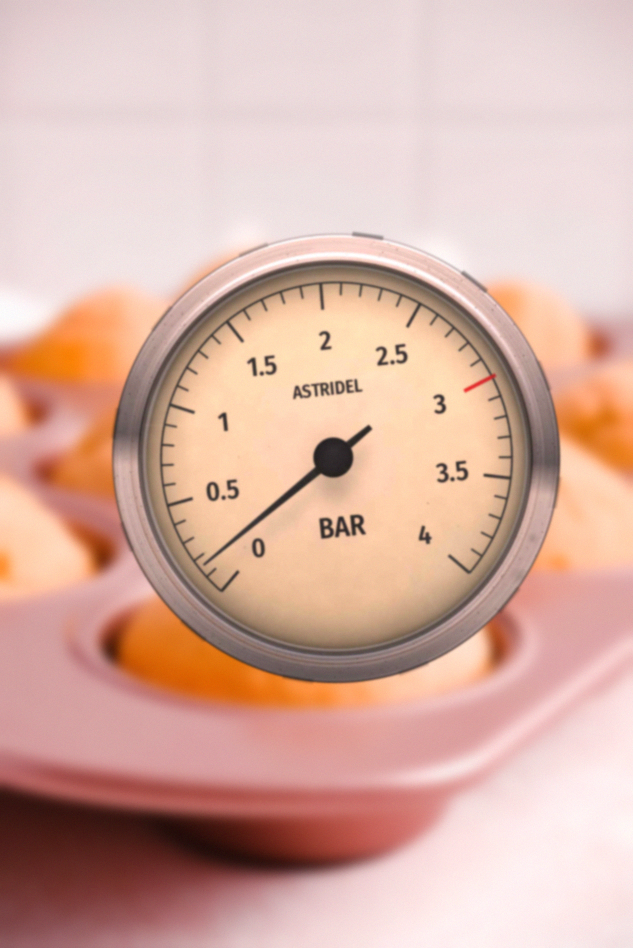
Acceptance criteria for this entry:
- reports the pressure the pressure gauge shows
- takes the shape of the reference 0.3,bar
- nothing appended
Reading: 0.15,bar
